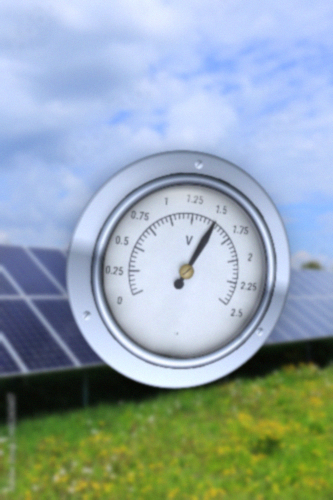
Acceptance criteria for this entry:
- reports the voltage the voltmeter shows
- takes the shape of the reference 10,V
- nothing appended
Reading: 1.5,V
